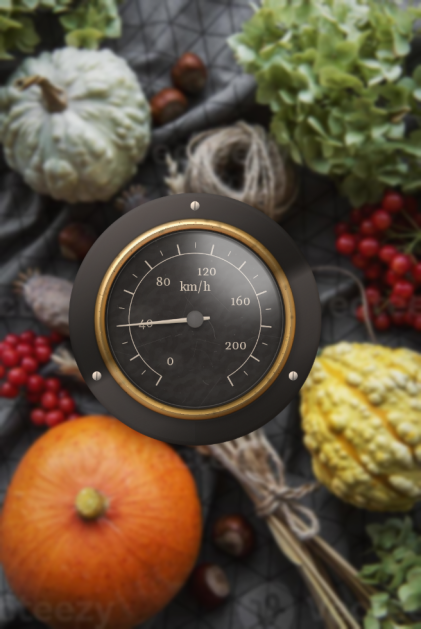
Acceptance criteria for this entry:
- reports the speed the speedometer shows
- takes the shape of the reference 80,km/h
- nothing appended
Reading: 40,km/h
